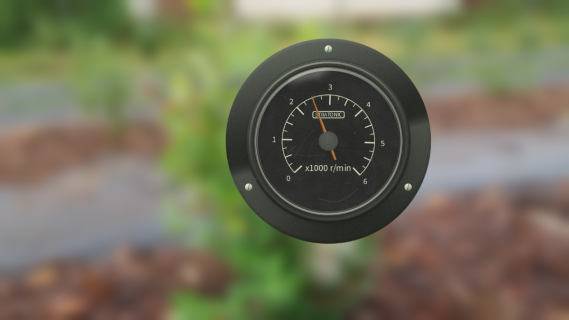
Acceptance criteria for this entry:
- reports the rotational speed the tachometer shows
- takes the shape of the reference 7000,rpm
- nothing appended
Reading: 2500,rpm
